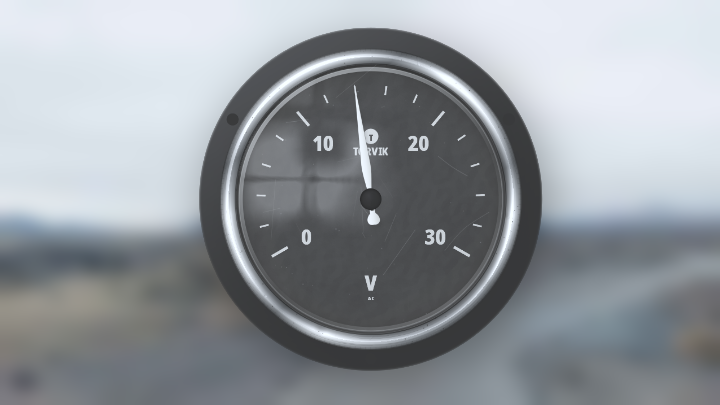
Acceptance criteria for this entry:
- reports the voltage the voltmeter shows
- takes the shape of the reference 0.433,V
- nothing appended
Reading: 14,V
